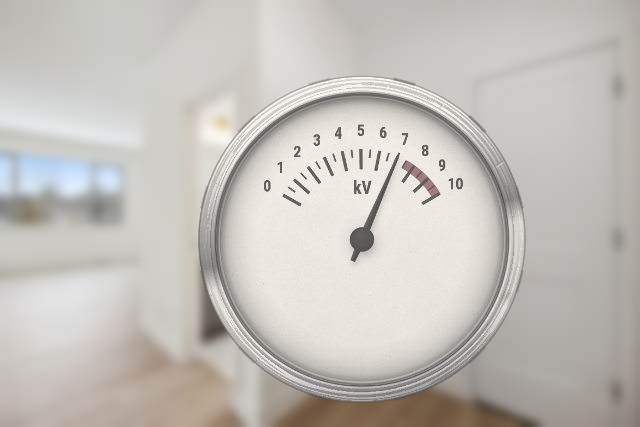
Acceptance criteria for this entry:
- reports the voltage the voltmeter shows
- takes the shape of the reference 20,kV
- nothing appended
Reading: 7,kV
